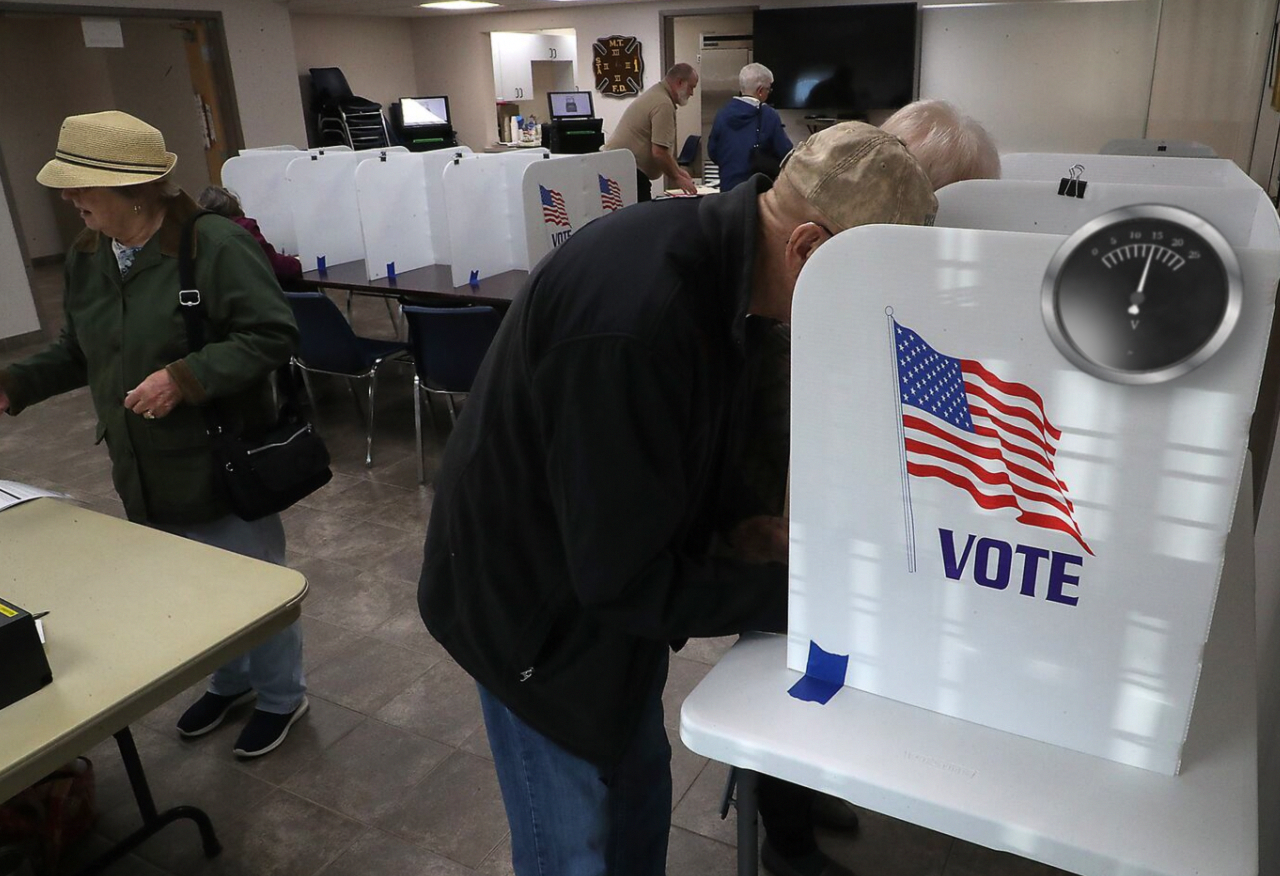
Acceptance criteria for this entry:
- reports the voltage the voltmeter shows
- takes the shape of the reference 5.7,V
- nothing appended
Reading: 15,V
